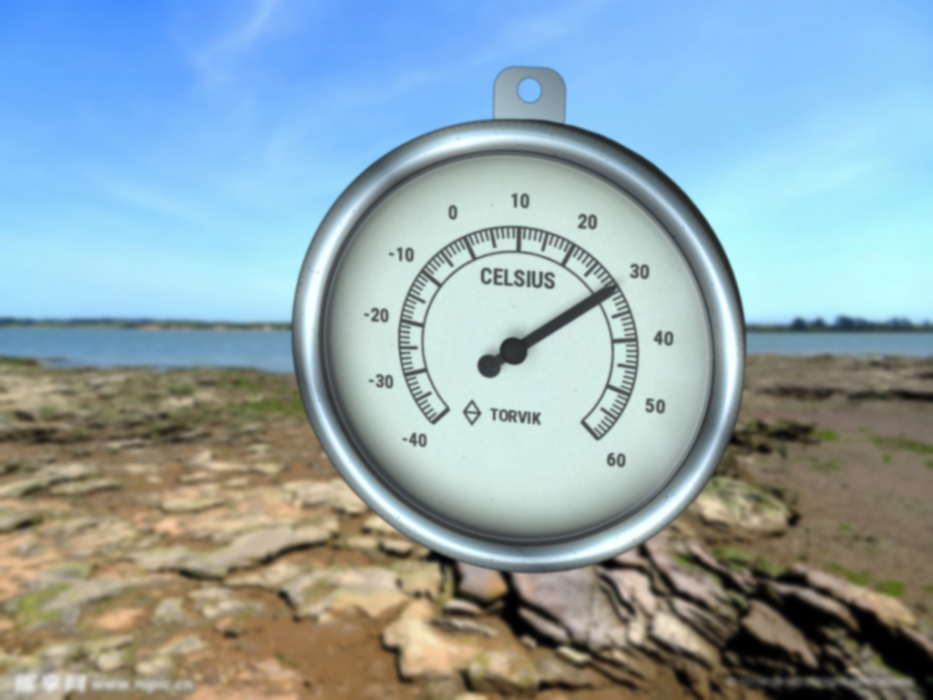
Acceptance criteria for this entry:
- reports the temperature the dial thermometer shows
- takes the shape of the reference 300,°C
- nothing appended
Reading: 30,°C
